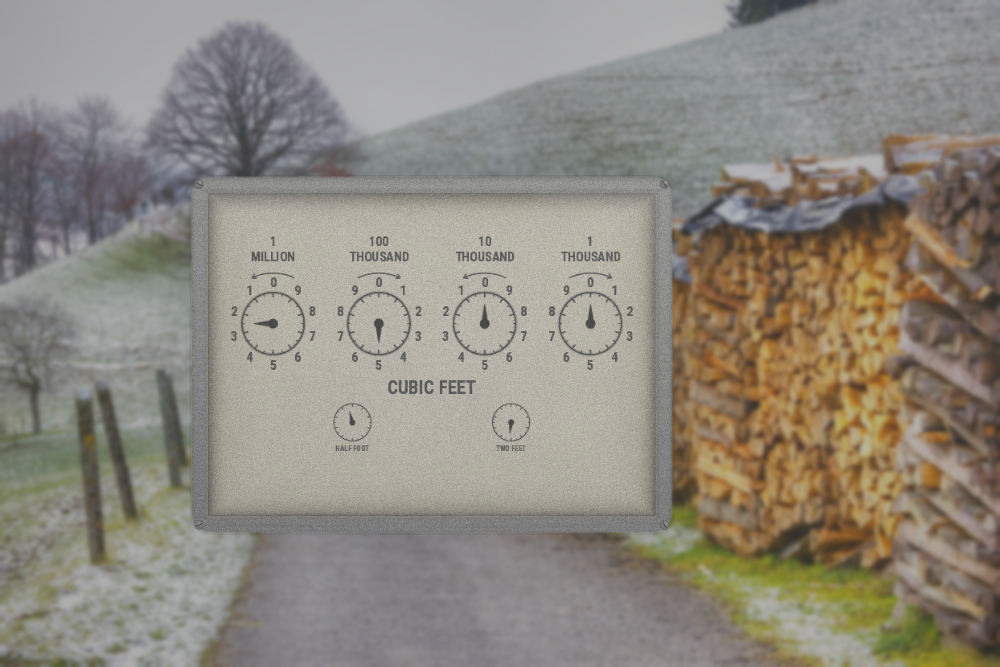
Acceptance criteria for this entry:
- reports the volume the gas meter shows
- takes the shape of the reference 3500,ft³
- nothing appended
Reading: 250000,ft³
